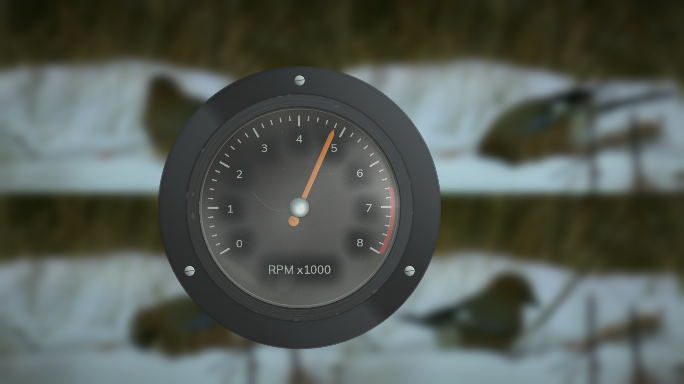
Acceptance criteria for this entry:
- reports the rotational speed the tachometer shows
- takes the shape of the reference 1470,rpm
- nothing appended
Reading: 4800,rpm
